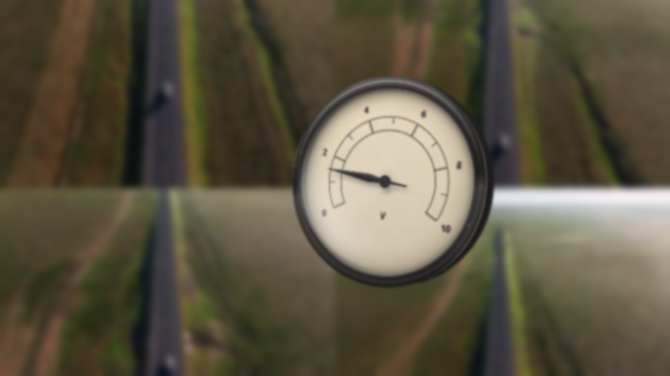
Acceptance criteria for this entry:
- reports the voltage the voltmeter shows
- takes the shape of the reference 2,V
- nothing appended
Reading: 1.5,V
